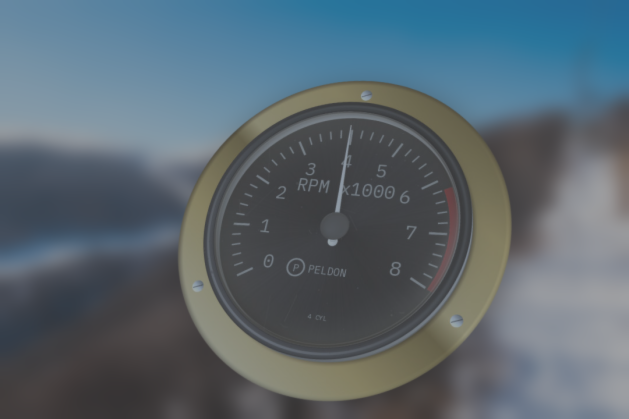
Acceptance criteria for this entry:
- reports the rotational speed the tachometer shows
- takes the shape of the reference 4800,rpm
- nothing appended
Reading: 4000,rpm
